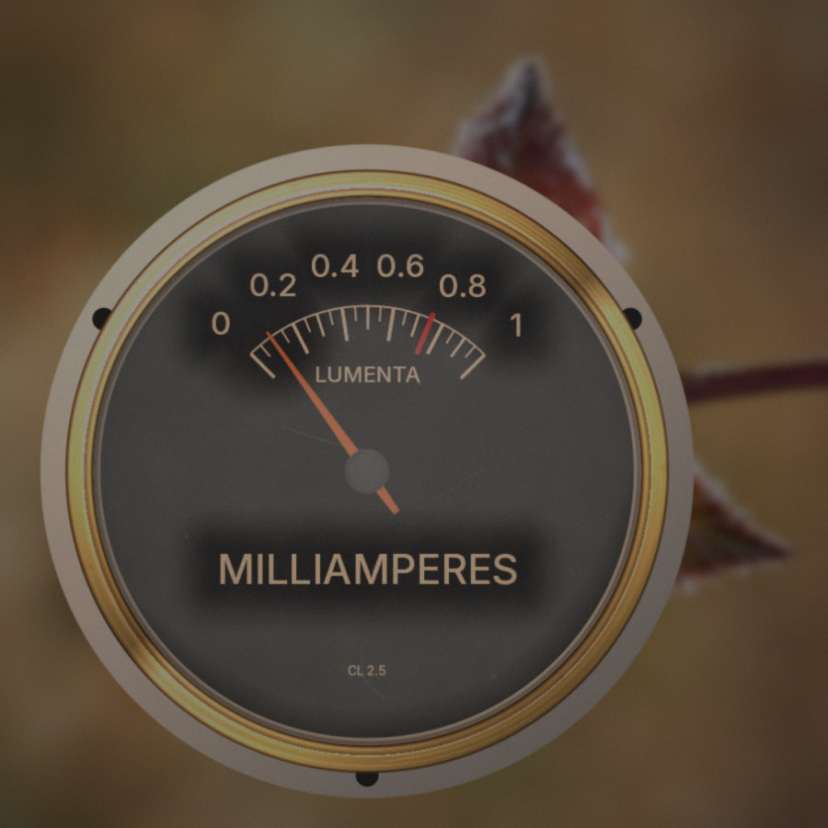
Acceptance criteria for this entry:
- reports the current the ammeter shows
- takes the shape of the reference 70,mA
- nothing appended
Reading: 0.1,mA
